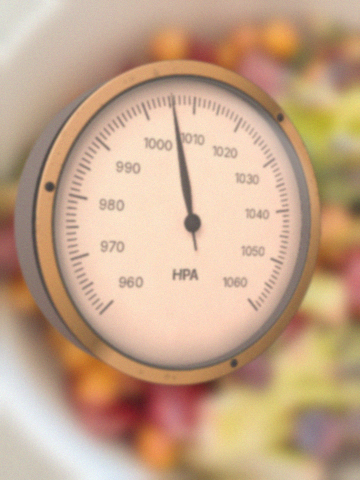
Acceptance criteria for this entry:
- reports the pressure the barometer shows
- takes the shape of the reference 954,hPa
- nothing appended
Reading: 1005,hPa
